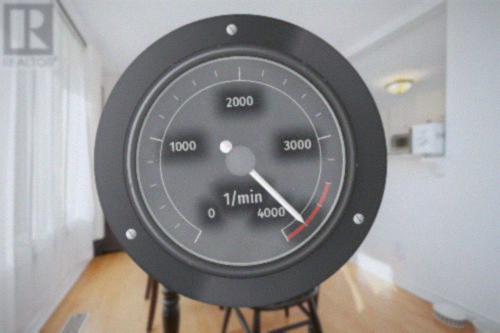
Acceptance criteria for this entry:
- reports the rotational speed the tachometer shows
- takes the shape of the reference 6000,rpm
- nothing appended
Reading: 3800,rpm
